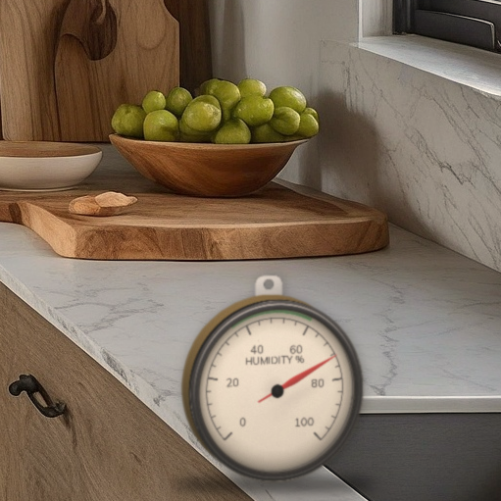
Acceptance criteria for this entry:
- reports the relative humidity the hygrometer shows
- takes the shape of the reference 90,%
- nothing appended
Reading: 72,%
